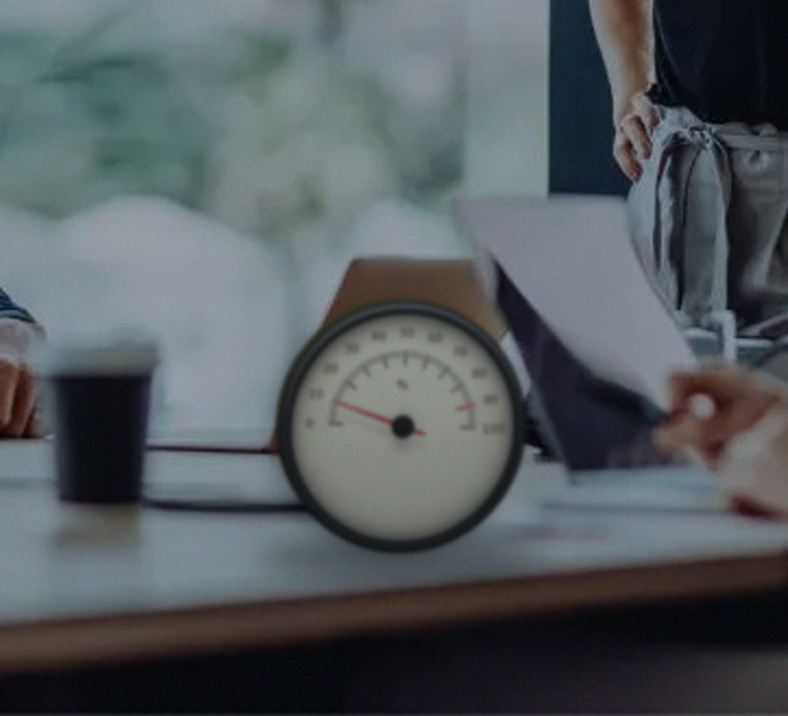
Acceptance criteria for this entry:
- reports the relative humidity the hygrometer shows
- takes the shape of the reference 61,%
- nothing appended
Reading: 10,%
